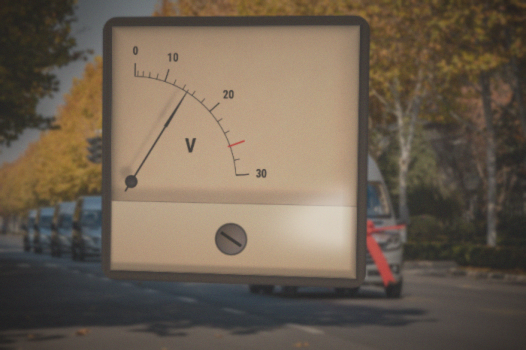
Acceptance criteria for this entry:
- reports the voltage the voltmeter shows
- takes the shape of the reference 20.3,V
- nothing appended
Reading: 15,V
